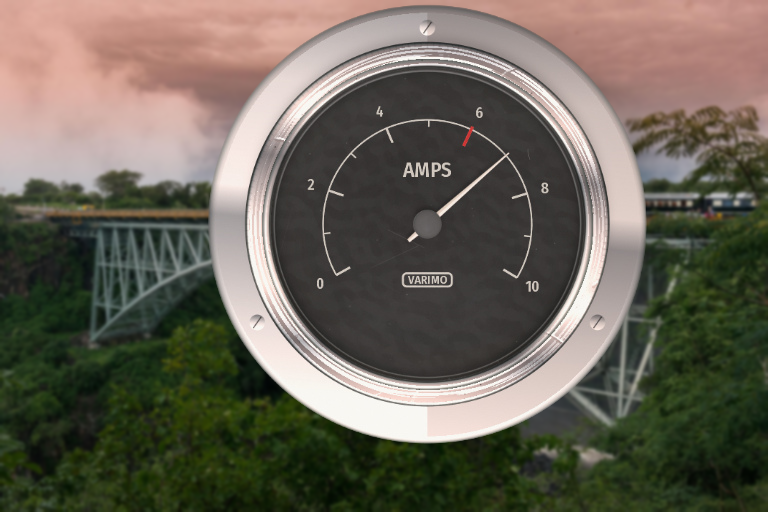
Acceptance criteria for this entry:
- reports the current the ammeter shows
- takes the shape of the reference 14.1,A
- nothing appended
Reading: 7,A
